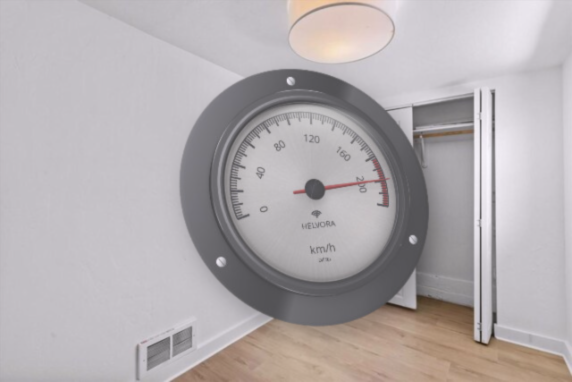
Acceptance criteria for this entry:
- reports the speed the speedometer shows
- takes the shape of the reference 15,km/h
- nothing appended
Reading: 200,km/h
